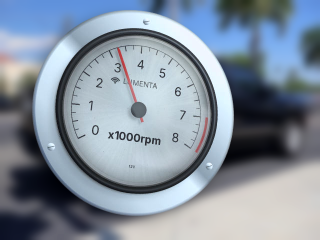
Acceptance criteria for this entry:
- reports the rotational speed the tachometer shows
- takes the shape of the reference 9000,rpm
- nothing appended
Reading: 3250,rpm
